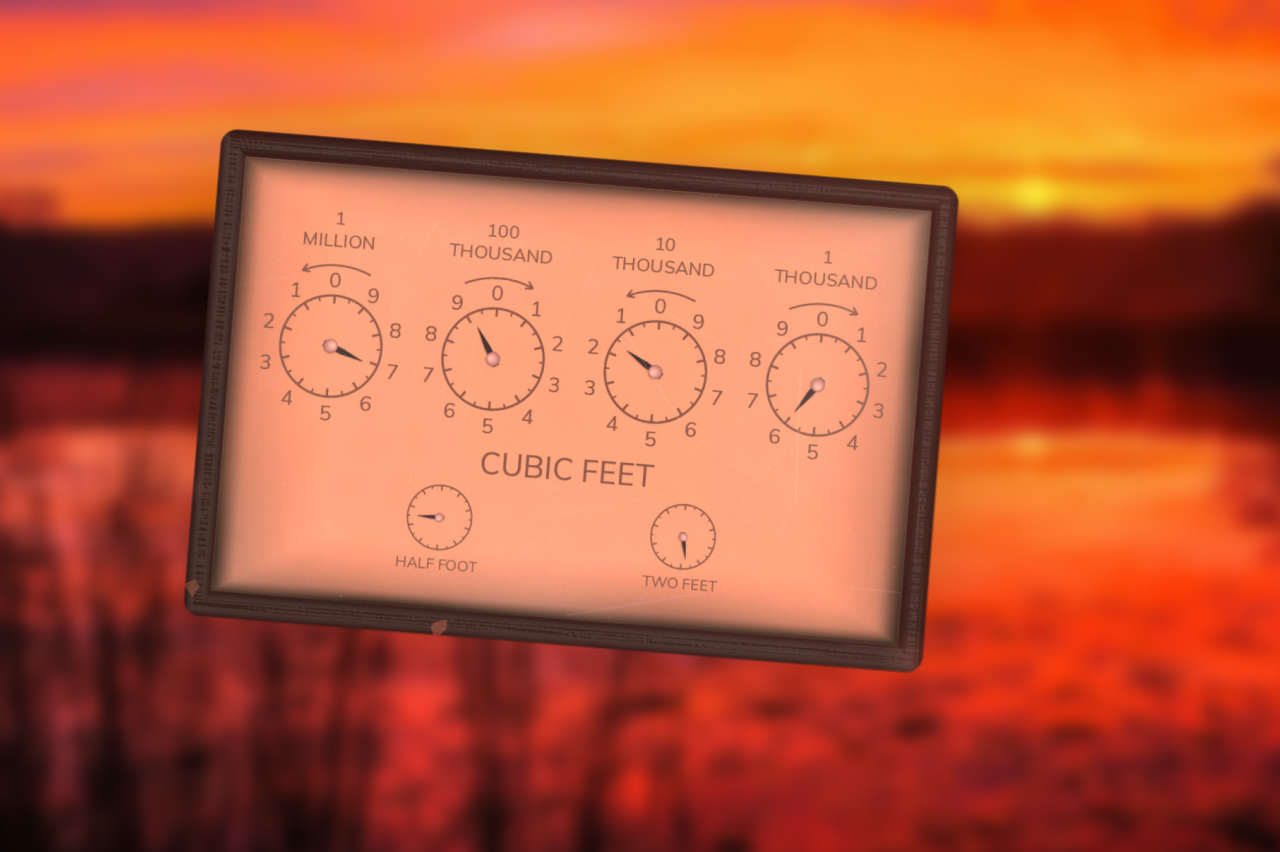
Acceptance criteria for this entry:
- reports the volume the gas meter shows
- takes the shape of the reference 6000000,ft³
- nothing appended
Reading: 691600,ft³
